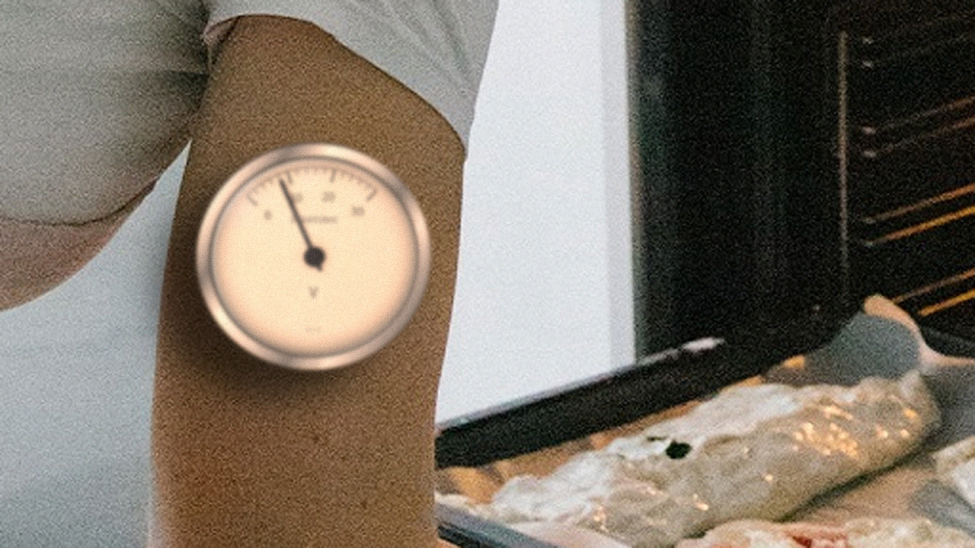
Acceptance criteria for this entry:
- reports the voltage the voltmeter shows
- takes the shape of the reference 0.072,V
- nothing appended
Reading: 8,V
